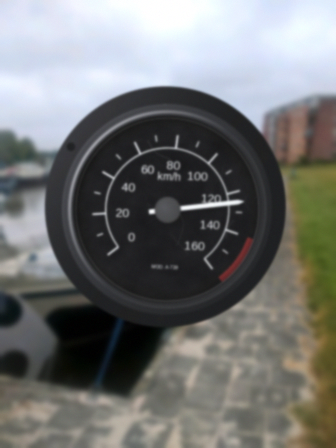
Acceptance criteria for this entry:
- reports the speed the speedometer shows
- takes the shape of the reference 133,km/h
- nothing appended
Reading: 125,km/h
